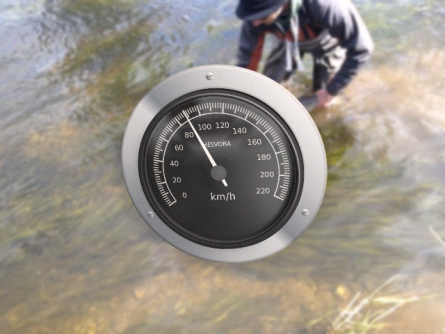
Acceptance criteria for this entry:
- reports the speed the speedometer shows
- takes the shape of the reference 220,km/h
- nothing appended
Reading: 90,km/h
